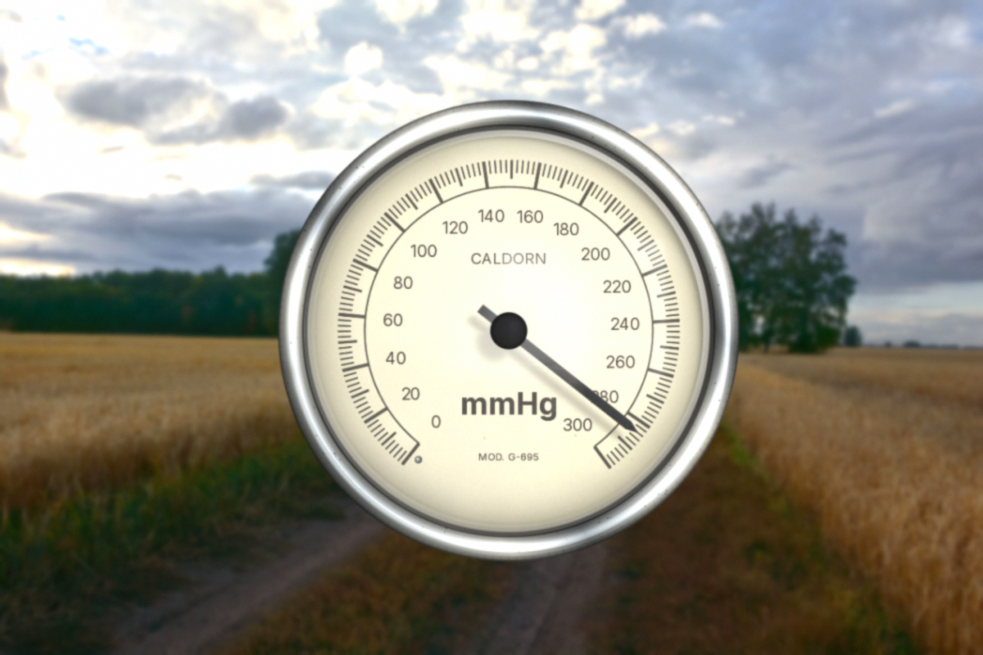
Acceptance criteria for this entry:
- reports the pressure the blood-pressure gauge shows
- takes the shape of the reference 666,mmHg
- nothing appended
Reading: 284,mmHg
